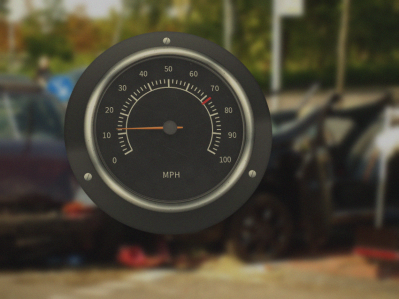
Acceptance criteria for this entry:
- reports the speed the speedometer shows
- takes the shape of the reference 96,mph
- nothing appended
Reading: 12,mph
